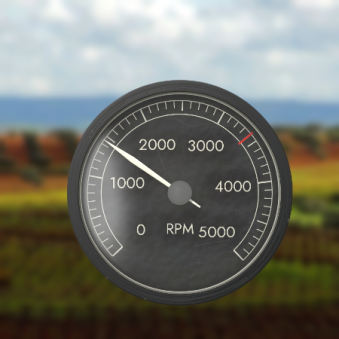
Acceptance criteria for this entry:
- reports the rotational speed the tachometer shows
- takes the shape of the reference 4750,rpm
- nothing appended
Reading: 1450,rpm
